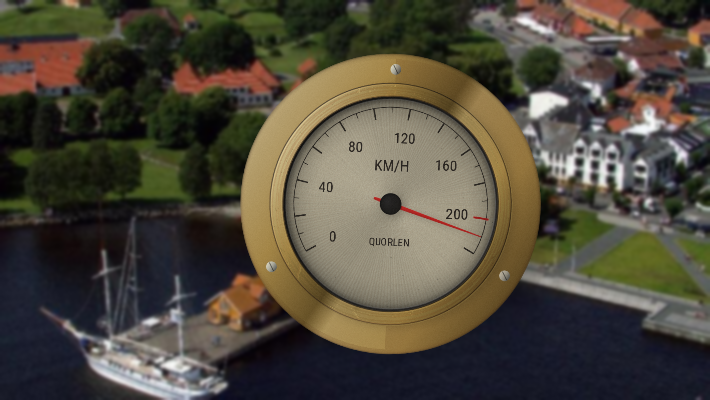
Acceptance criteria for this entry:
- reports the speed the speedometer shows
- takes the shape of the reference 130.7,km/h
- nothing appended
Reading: 210,km/h
